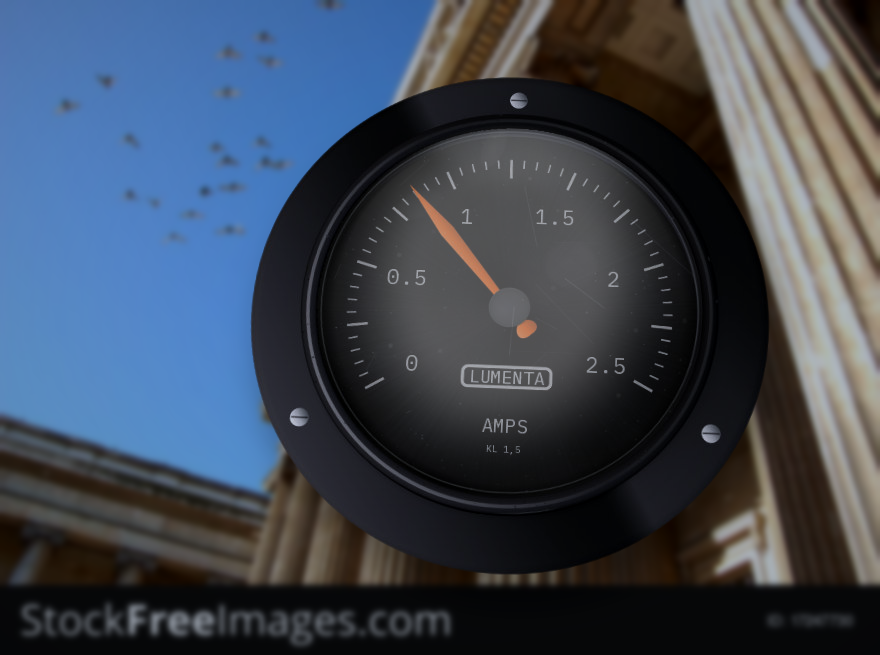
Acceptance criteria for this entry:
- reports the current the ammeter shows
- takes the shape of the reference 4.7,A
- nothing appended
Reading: 0.85,A
